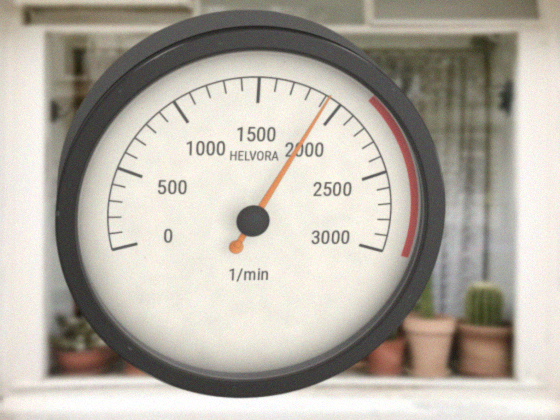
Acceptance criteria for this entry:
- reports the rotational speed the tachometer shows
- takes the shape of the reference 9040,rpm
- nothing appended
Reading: 1900,rpm
